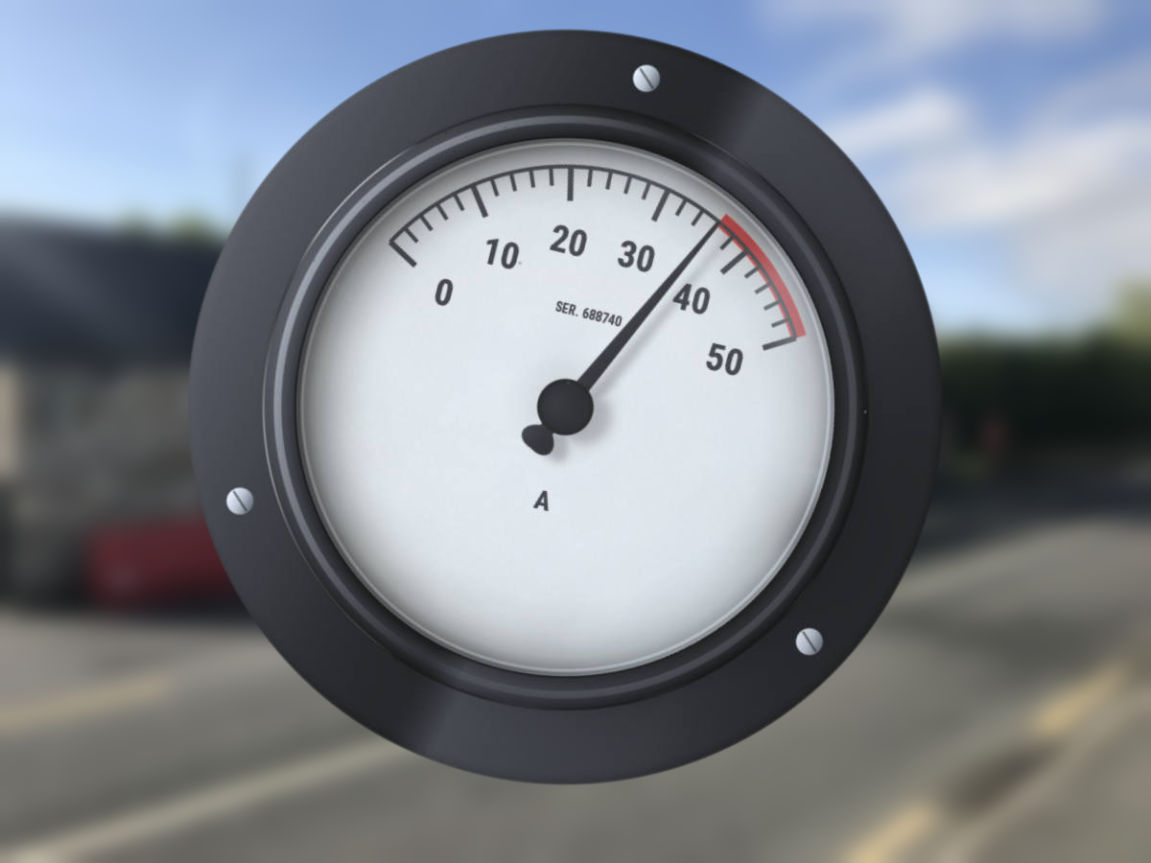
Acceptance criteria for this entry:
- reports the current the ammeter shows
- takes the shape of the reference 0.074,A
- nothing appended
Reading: 36,A
